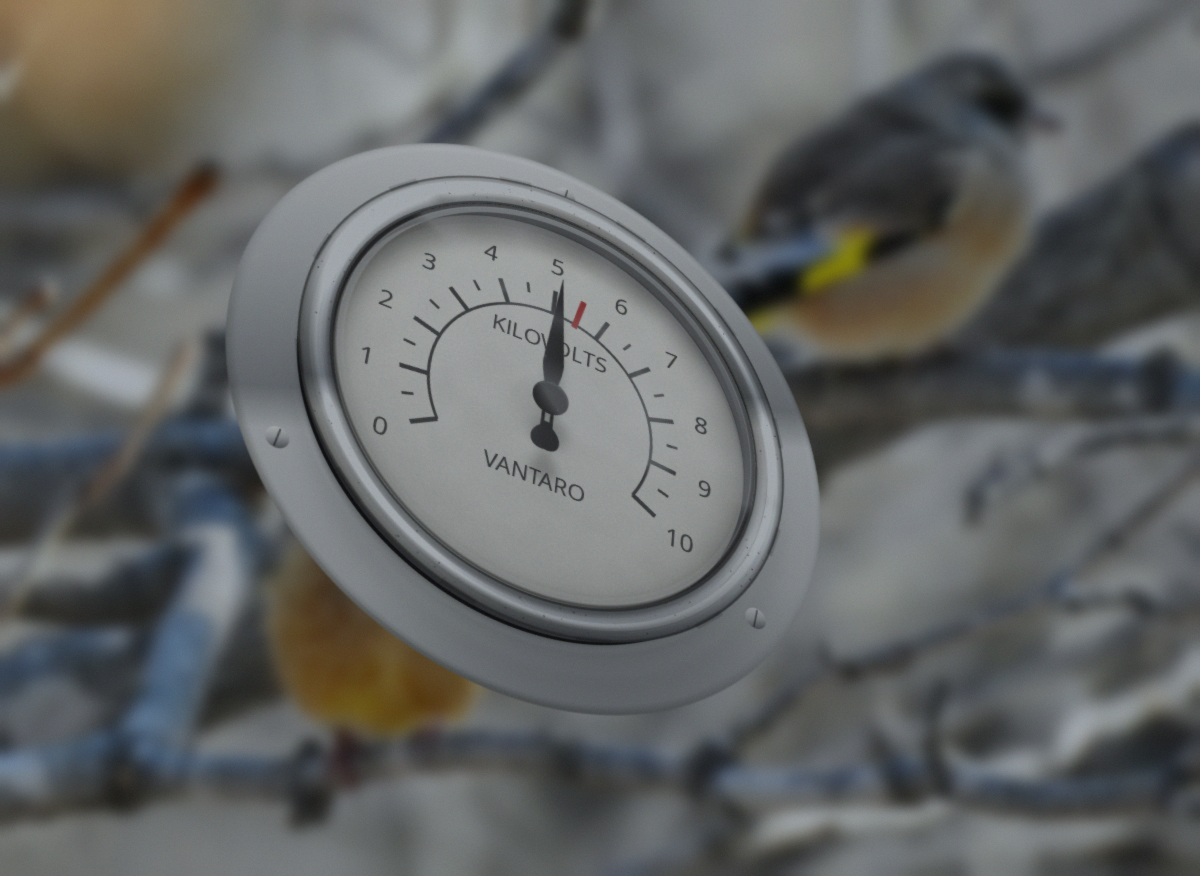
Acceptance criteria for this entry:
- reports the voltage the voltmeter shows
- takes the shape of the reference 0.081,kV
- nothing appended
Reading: 5,kV
